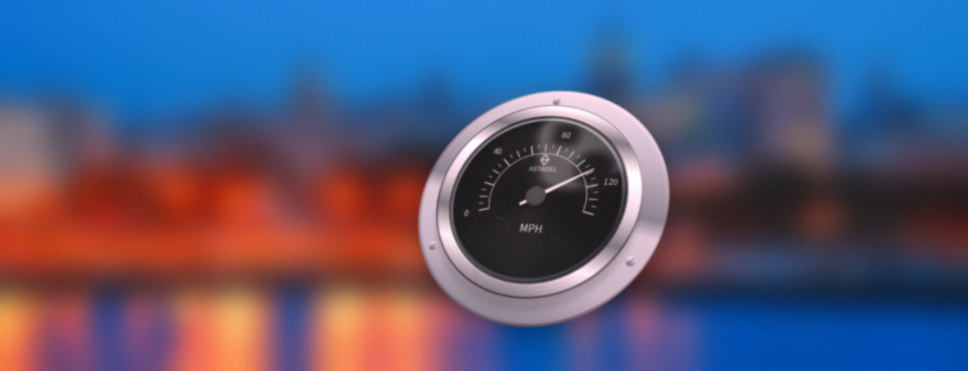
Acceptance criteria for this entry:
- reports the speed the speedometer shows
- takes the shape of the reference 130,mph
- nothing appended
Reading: 110,mph
